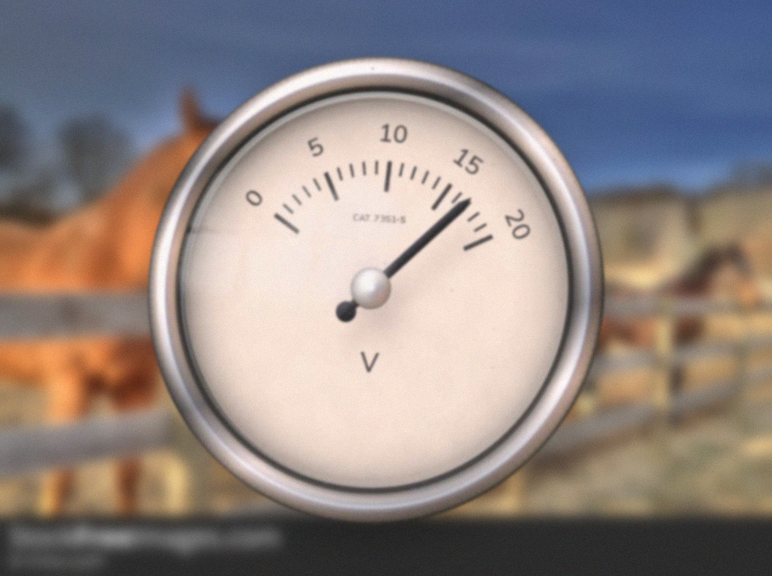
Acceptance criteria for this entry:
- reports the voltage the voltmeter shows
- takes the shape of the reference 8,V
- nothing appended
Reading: 17,V
